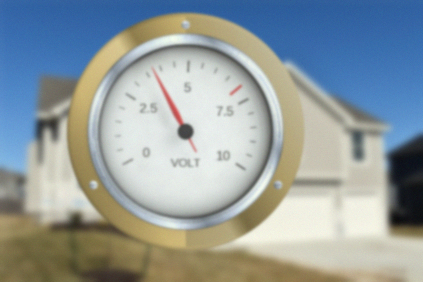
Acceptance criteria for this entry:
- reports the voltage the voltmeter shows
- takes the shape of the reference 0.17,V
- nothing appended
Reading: 3.75,V
